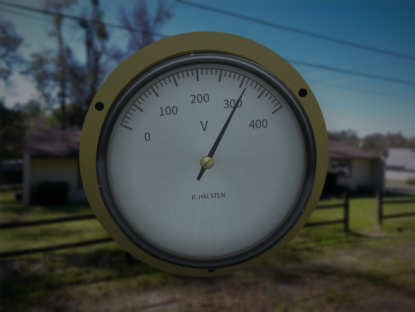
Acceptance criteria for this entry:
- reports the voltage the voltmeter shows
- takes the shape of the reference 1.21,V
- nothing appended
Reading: 310,V
